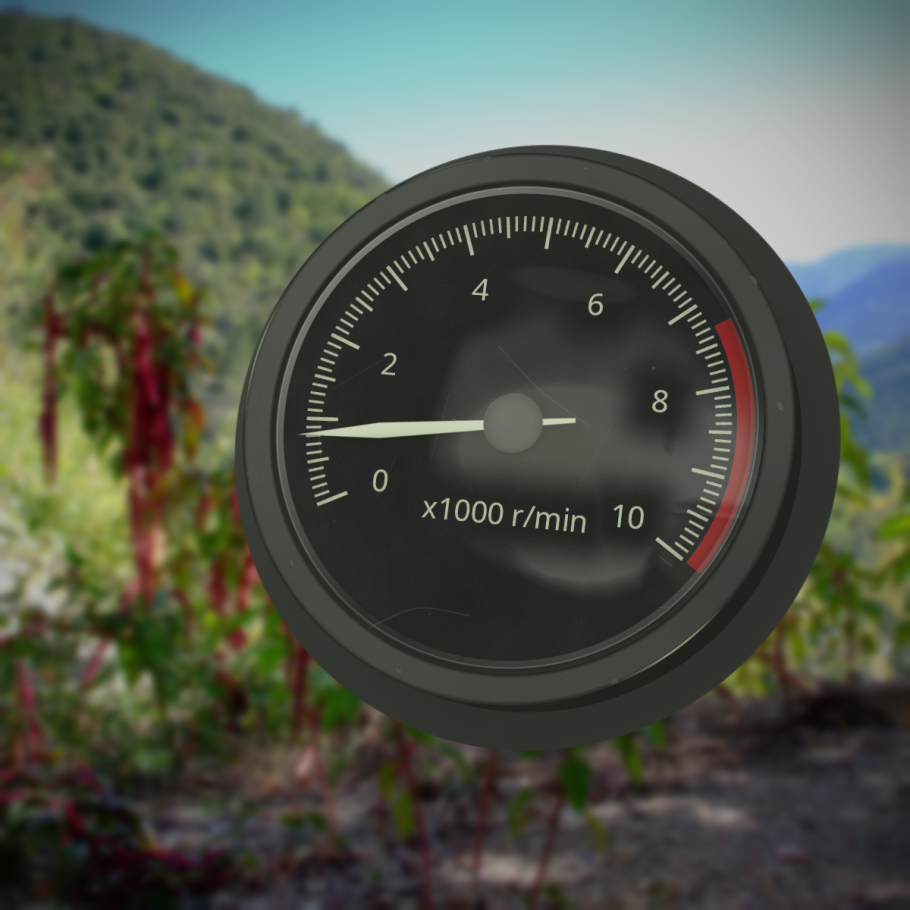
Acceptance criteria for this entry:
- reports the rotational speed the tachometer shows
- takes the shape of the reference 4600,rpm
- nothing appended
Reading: 800,rpm
